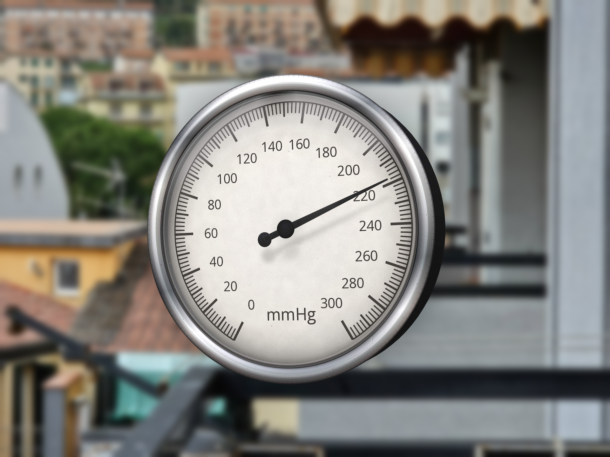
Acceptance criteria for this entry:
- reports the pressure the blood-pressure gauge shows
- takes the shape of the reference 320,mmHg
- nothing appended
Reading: 218,mmHg
